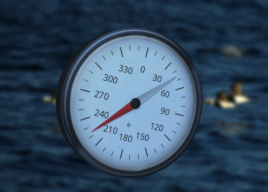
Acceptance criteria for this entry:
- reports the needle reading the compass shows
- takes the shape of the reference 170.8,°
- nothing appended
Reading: 225,°
